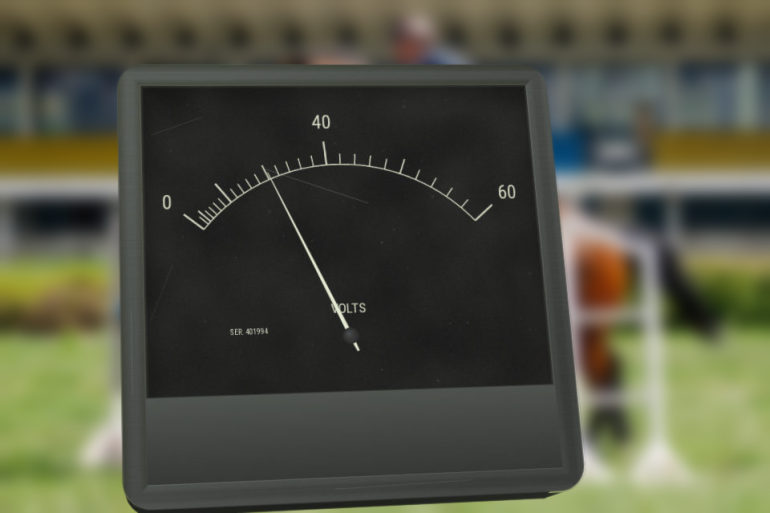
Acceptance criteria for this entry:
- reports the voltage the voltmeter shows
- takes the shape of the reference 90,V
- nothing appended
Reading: 30,V
